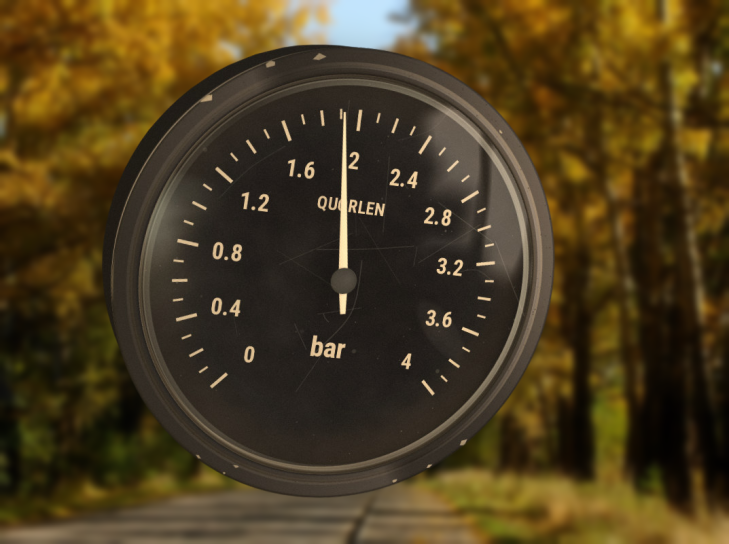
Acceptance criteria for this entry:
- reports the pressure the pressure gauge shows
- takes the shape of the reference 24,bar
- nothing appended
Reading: 1.9,bar
